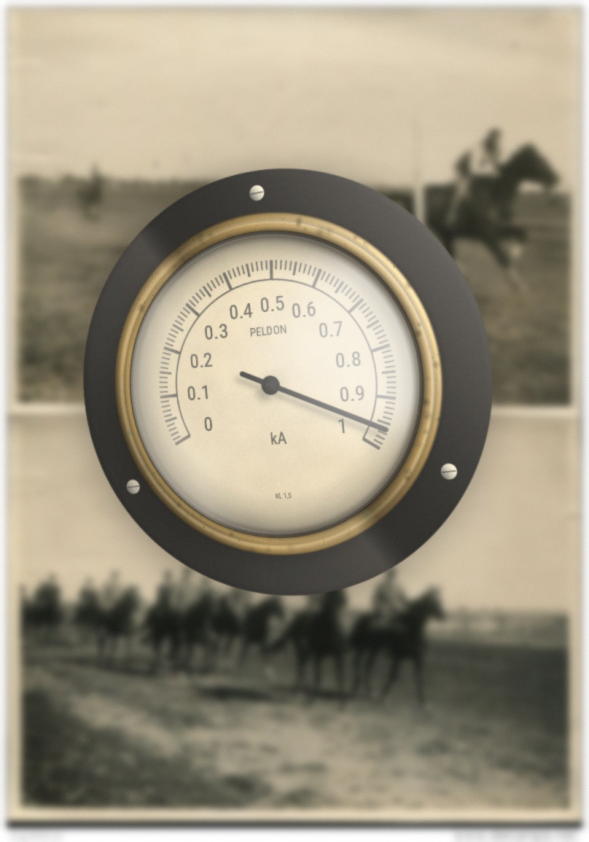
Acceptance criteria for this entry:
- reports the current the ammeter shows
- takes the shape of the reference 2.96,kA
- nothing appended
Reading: 0.96,kA
